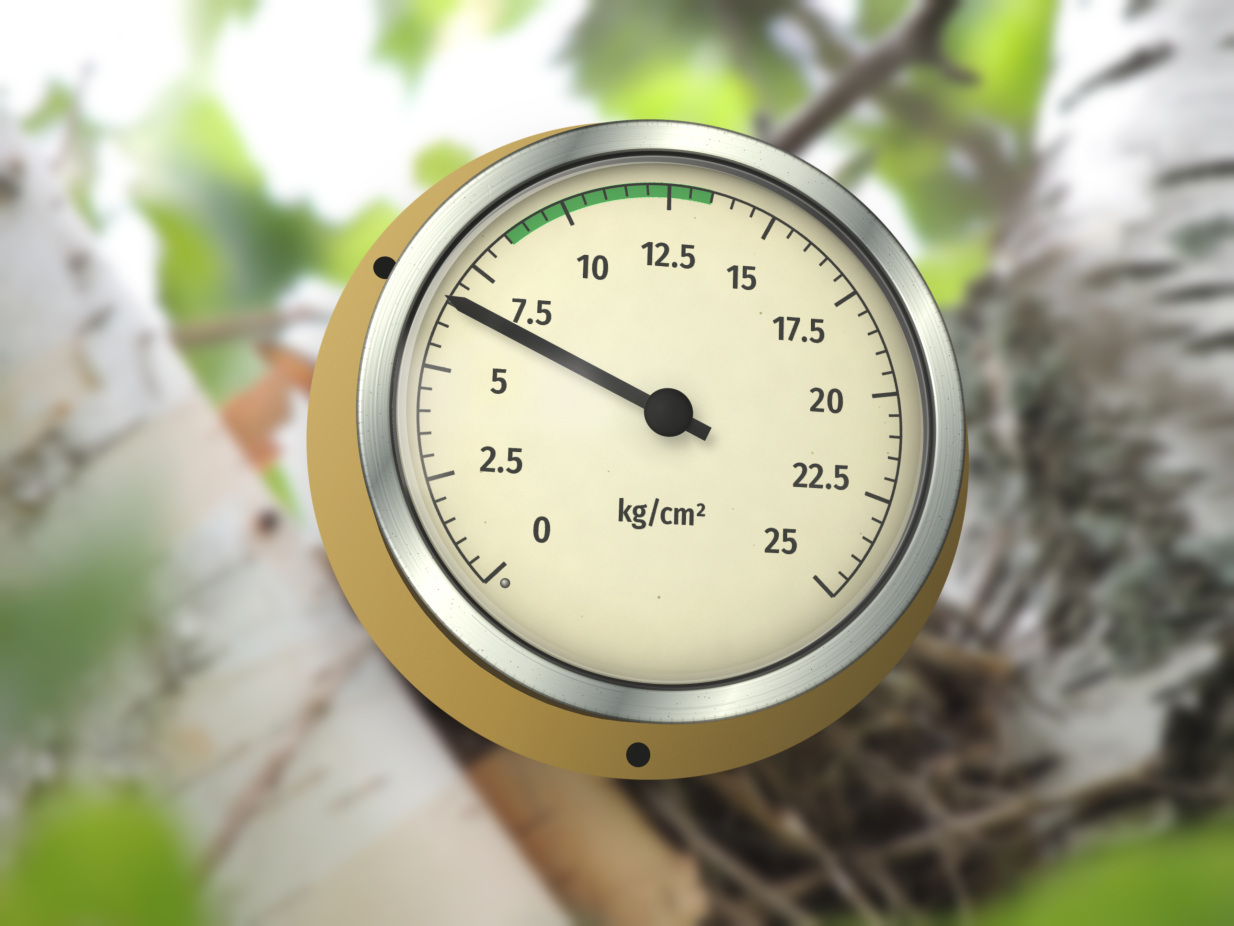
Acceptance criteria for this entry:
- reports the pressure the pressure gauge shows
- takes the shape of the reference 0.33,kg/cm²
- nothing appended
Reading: 6.5,kg/cm²
